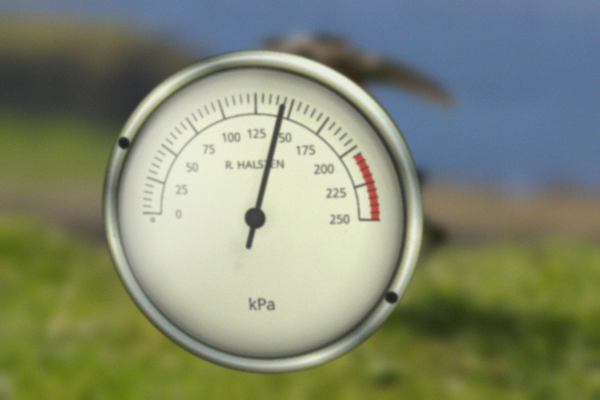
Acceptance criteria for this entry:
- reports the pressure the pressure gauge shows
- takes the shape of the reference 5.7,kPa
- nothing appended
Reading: 145,kPa
